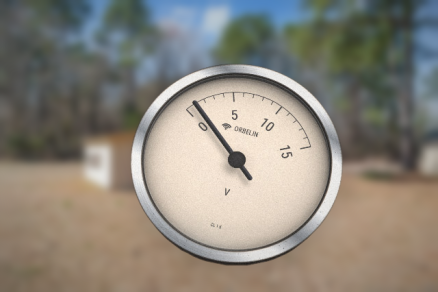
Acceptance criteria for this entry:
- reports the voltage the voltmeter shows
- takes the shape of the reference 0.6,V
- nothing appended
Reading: 1,V
